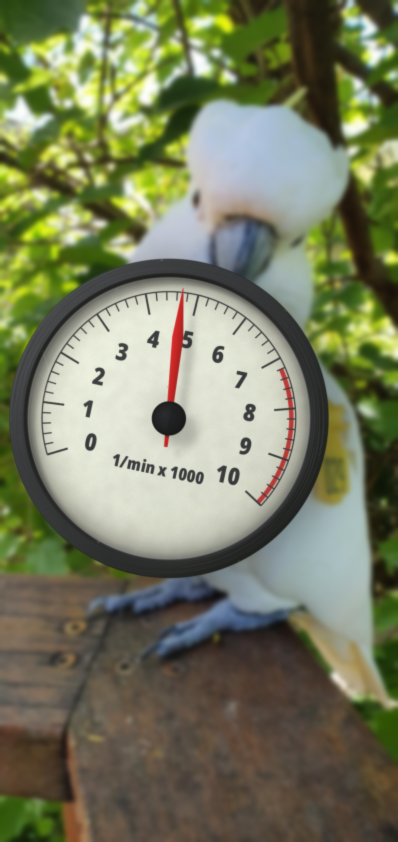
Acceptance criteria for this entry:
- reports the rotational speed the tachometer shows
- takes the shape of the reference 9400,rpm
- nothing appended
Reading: 4700,rpm
